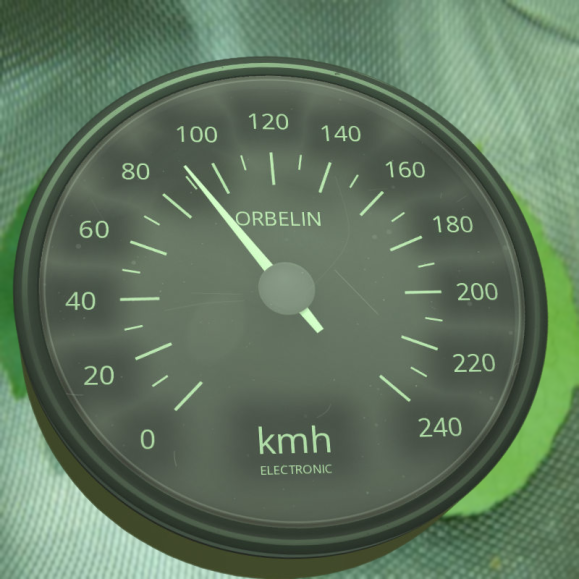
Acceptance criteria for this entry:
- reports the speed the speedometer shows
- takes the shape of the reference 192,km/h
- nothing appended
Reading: 90,km/h
